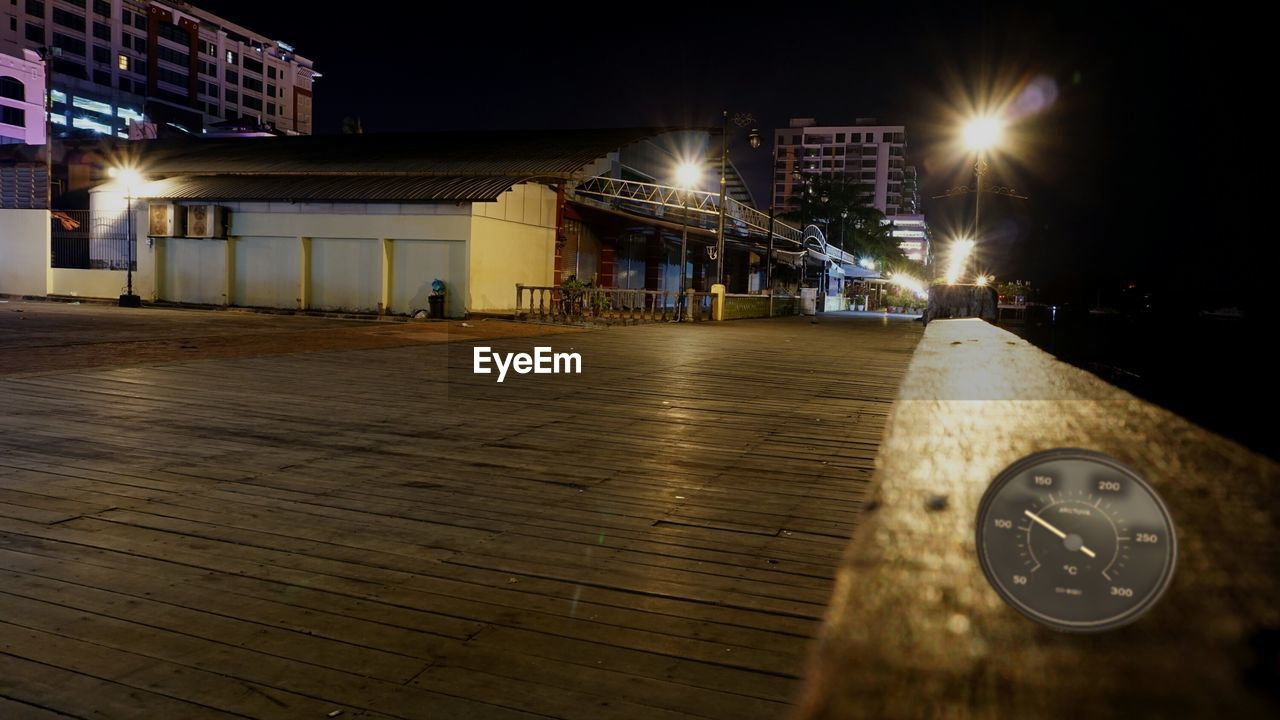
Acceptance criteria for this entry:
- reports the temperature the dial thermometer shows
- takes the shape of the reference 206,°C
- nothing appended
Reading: 120,°C
